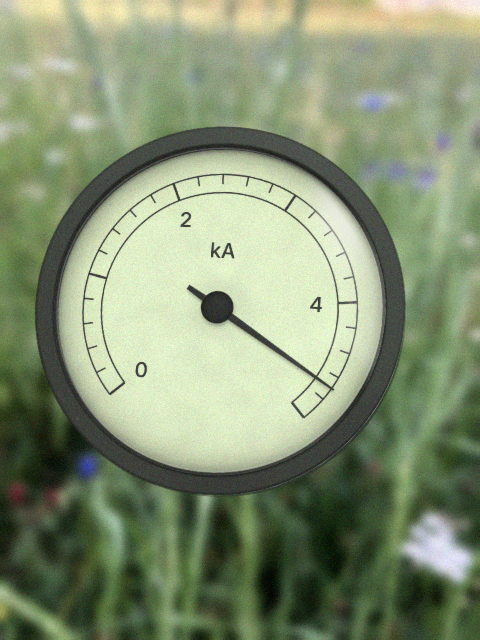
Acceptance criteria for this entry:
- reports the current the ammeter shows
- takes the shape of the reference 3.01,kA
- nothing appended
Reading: 4.7,kA
